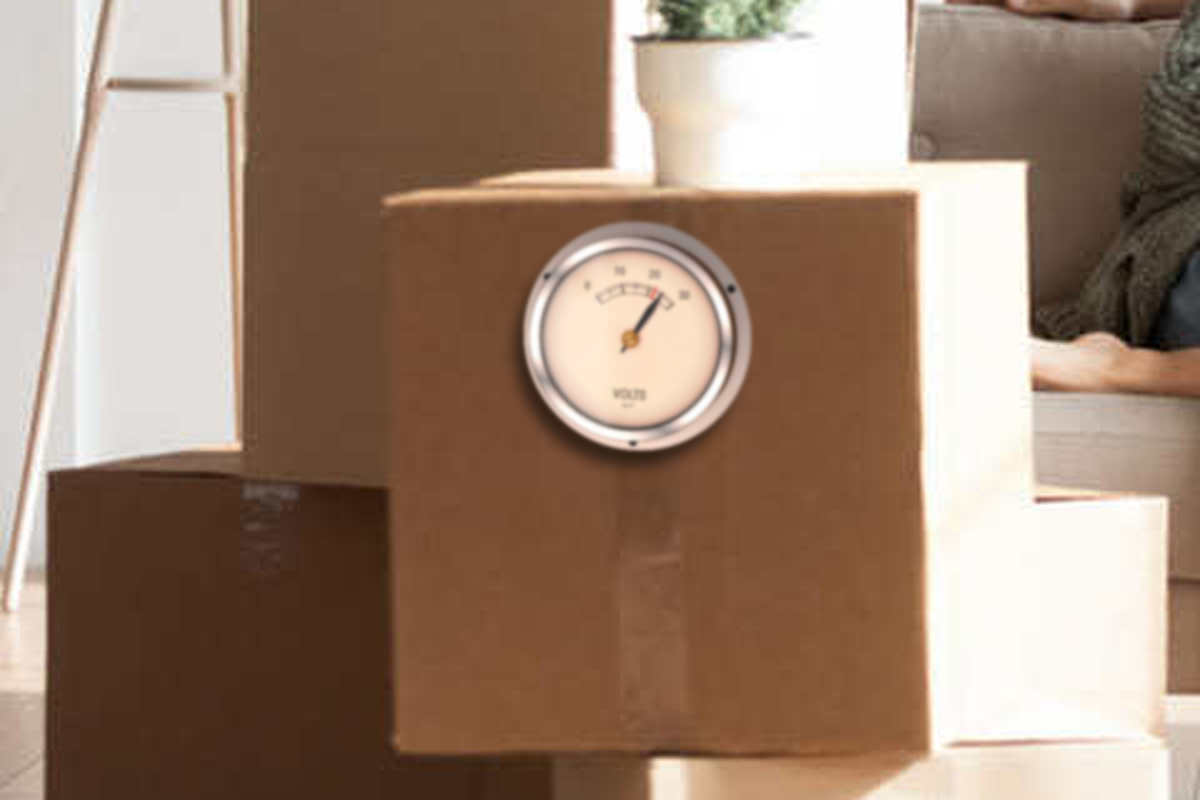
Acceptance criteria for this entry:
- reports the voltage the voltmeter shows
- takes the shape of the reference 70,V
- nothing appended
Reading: 25,V
